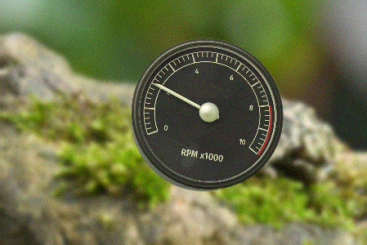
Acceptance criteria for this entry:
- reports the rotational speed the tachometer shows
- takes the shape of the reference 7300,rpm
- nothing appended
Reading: 2000,rpm
